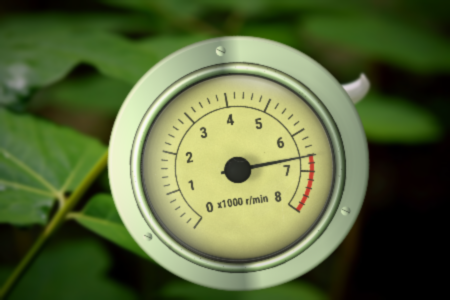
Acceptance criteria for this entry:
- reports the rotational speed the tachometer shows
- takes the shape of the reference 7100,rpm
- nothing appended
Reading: 6600,rpm
